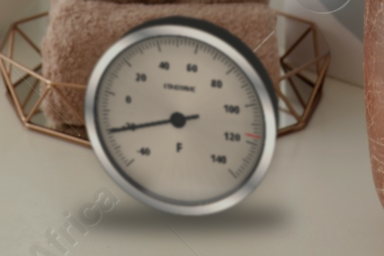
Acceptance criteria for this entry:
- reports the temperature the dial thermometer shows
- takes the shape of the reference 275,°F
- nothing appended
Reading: -20,°F
